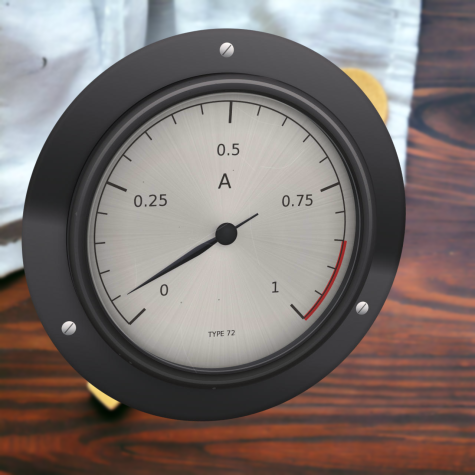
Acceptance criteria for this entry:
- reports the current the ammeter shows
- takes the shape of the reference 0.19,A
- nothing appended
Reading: 0.05,A
